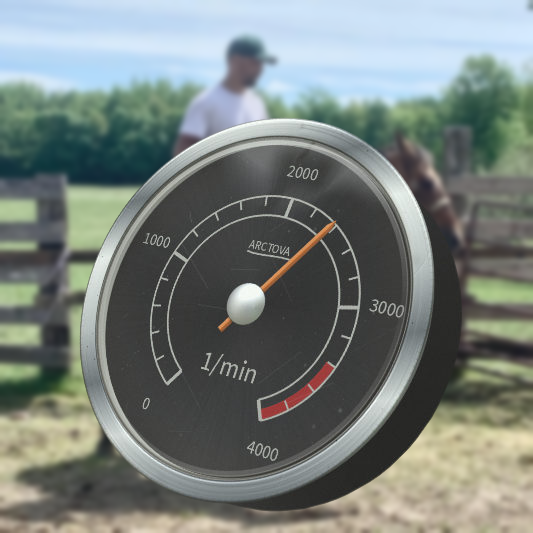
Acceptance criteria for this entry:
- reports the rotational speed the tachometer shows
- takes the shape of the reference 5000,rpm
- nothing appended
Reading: 2400,rpm
